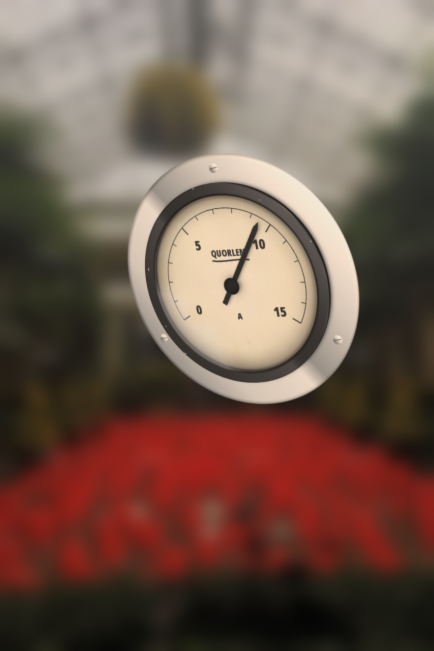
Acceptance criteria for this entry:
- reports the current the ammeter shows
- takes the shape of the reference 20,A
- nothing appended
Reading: 9.5,A
